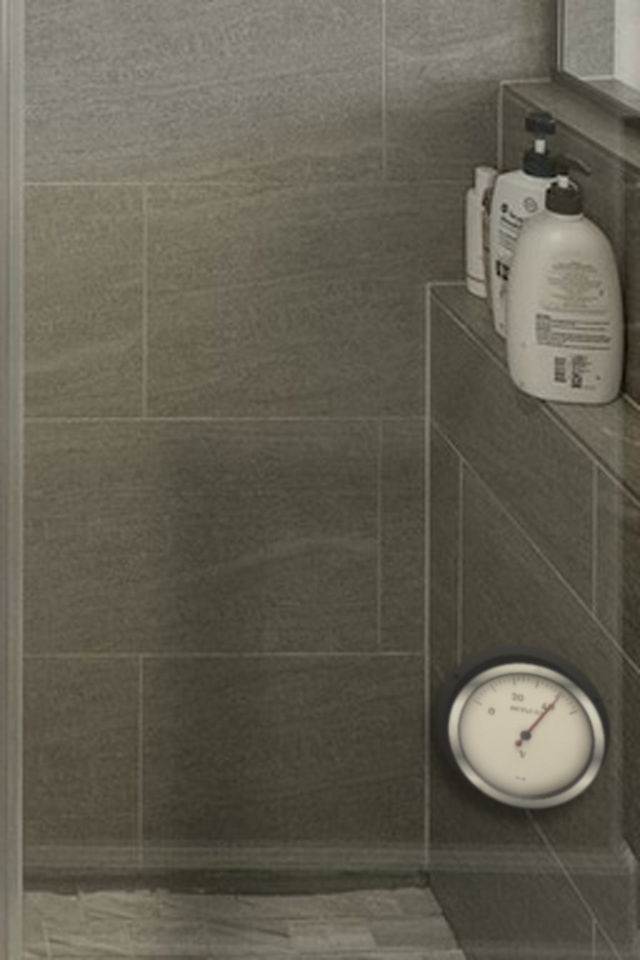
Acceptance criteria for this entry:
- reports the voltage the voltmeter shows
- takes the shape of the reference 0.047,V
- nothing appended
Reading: 40,V
